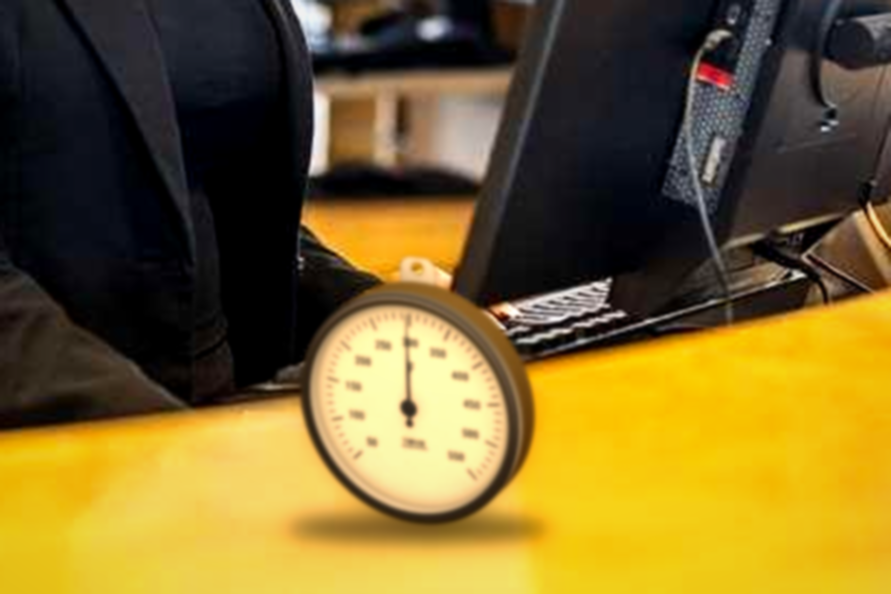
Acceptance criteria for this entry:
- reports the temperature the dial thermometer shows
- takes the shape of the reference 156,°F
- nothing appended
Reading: 300,°F
